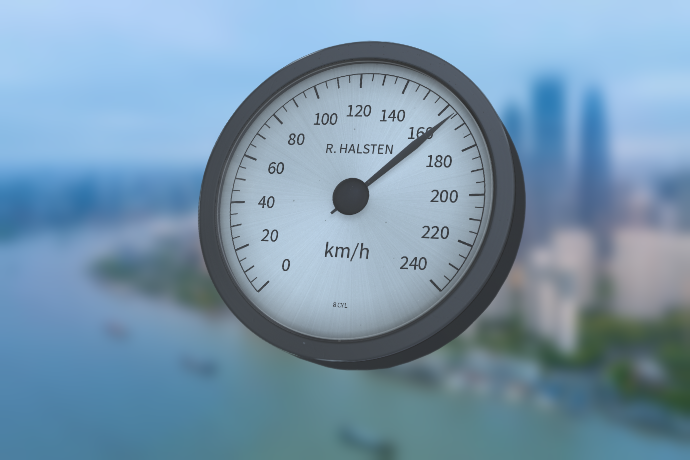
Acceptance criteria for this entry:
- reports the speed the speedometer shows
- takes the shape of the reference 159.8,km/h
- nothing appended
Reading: 165,km/h
